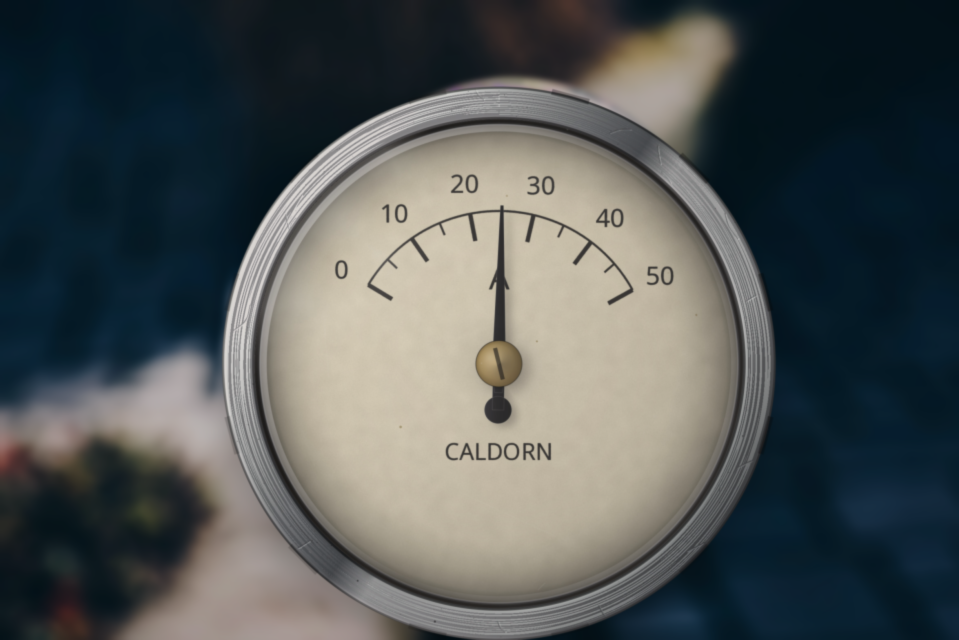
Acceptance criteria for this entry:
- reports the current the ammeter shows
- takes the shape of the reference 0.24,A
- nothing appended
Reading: 25,A
